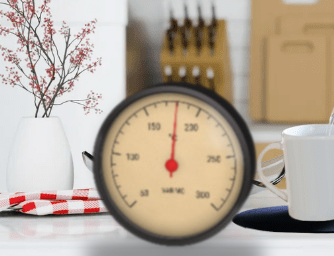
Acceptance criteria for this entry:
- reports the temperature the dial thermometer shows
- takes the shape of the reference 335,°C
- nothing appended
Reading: 180,°C
